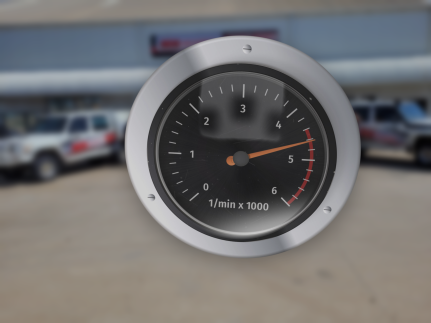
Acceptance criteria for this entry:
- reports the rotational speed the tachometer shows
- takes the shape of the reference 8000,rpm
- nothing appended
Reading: 4600,rpm
